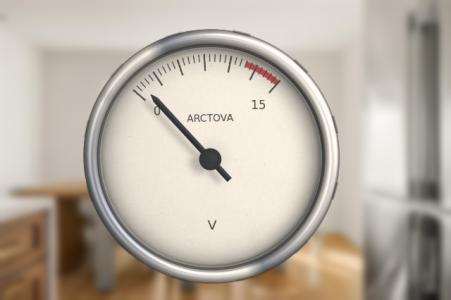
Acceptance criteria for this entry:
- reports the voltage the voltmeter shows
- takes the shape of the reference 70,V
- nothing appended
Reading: 1,V
